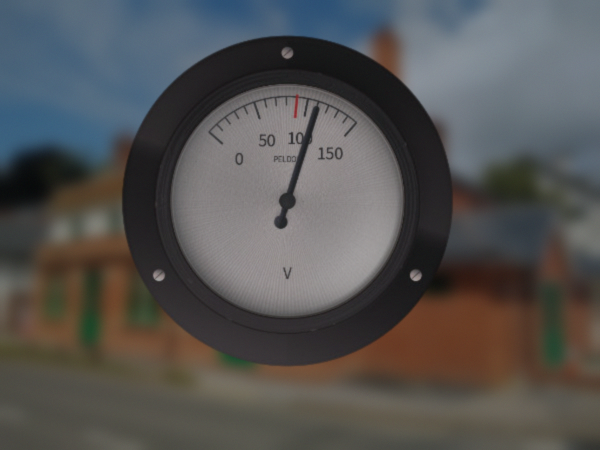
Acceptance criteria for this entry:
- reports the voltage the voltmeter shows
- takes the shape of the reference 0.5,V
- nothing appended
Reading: 110,V
